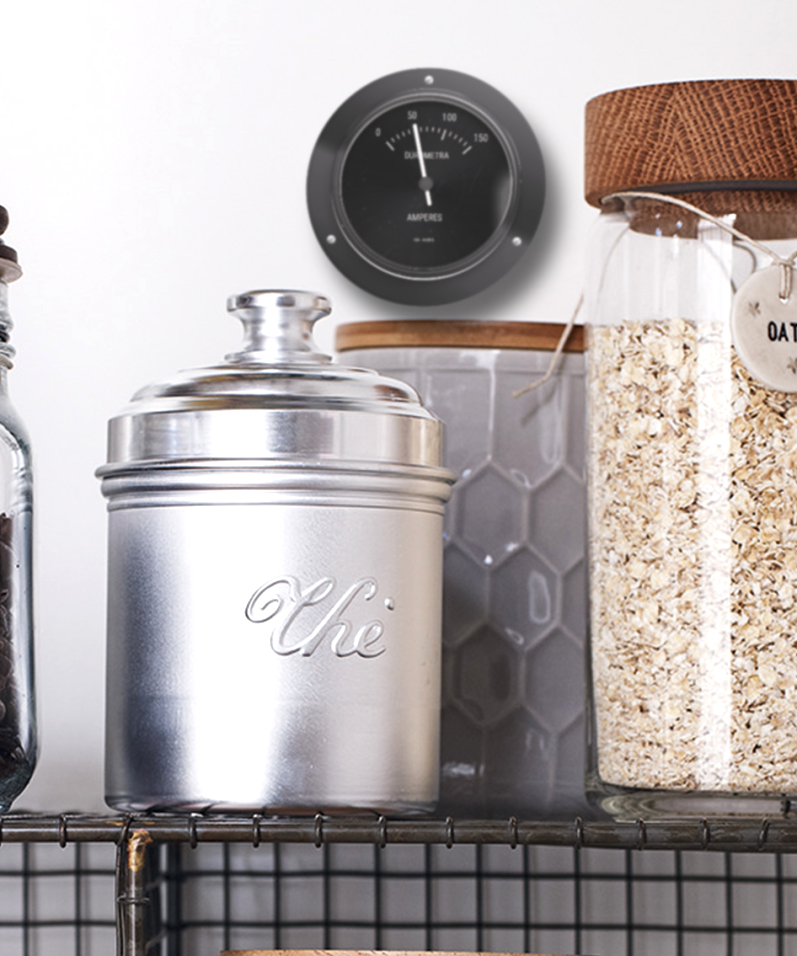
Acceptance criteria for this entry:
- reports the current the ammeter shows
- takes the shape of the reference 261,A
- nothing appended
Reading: 50,A
